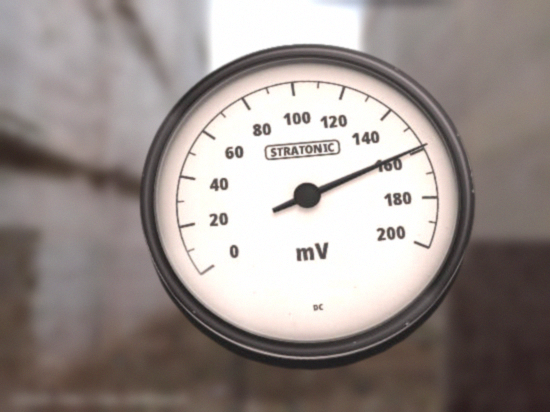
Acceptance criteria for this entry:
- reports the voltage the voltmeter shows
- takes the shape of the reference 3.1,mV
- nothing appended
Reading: 160,mV
